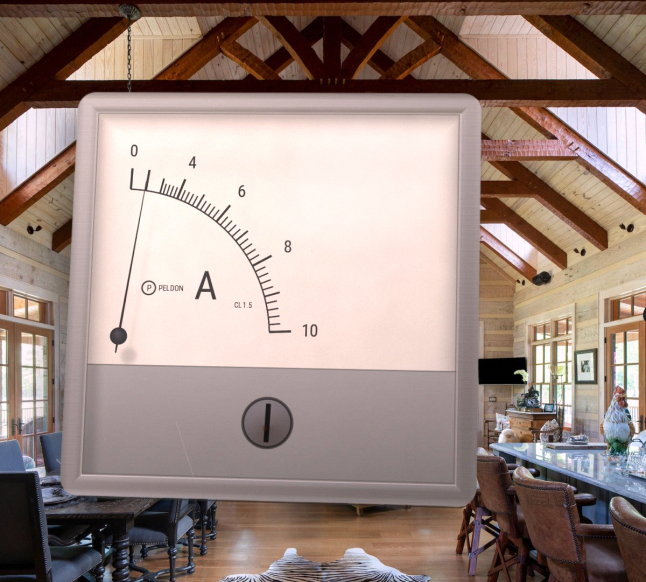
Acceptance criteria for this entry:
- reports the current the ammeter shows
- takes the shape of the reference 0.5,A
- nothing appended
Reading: 2,A
